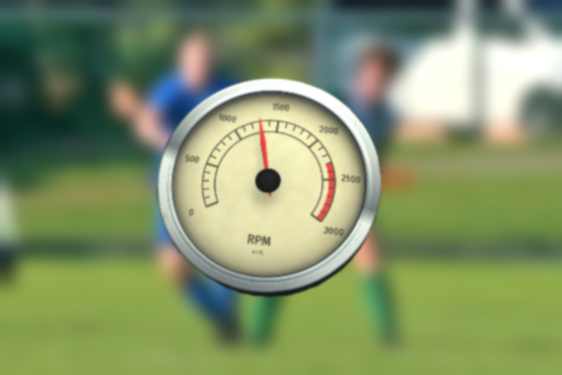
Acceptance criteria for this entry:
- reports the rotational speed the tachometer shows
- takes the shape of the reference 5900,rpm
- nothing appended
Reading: 1300,rpm
